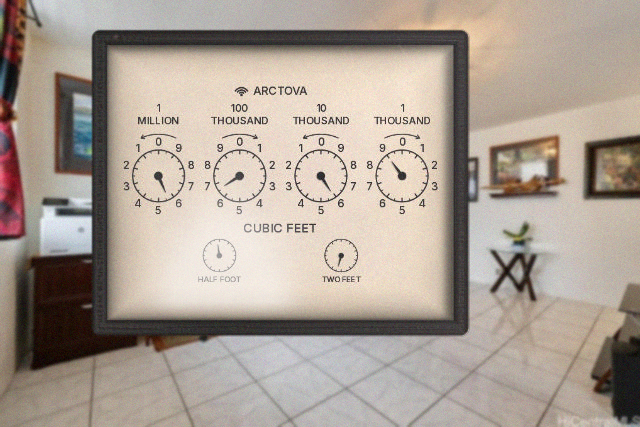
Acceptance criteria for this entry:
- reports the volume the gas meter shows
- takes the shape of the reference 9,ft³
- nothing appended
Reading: 565900,ft³
